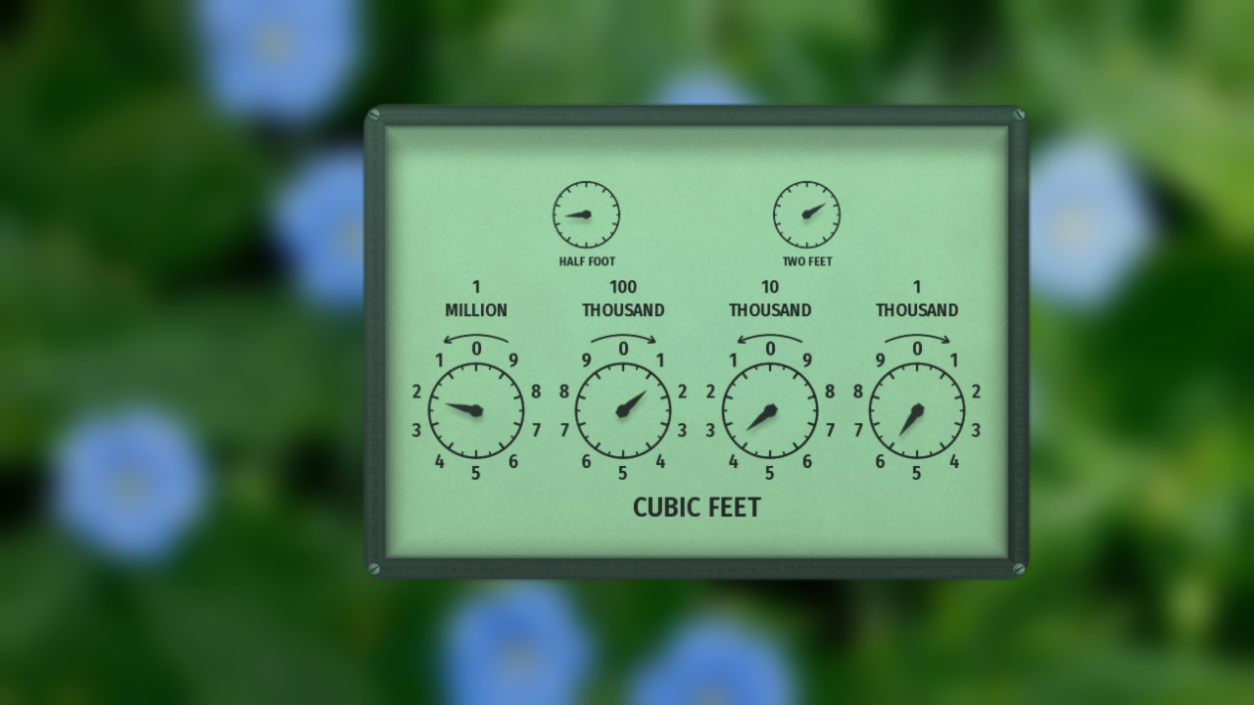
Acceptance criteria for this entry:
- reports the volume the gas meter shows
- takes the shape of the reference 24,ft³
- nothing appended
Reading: 213600,ft³
